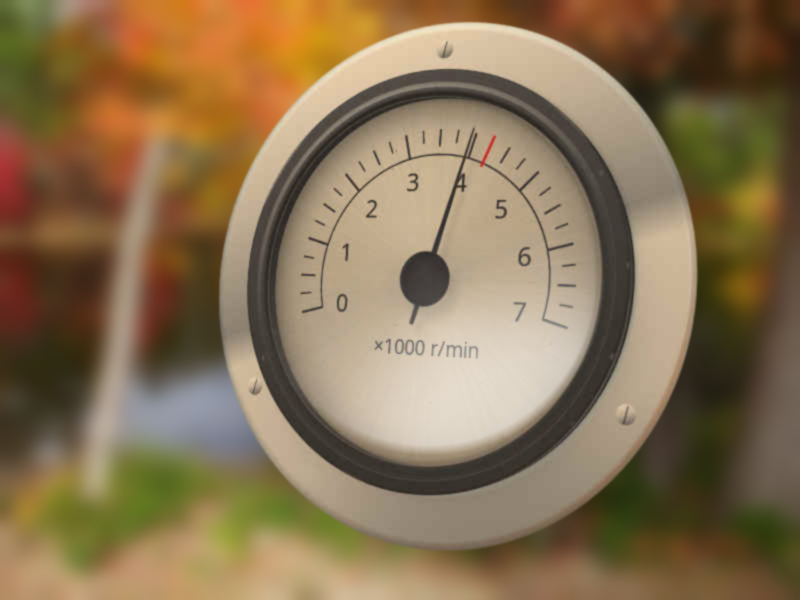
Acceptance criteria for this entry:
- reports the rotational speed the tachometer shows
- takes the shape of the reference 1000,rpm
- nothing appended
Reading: 4000,rpm
